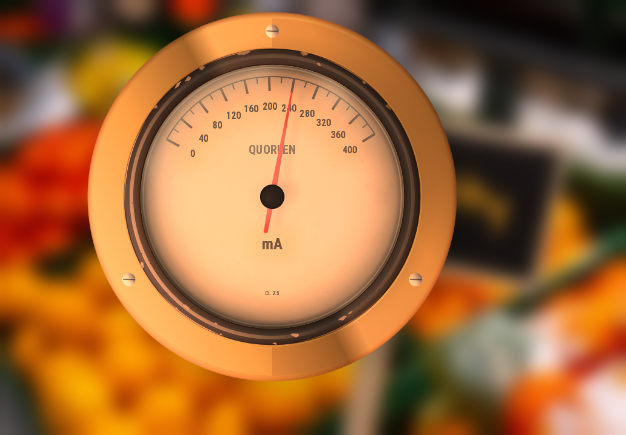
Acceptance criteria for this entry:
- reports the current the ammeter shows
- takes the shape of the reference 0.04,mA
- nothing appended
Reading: 240,mA
